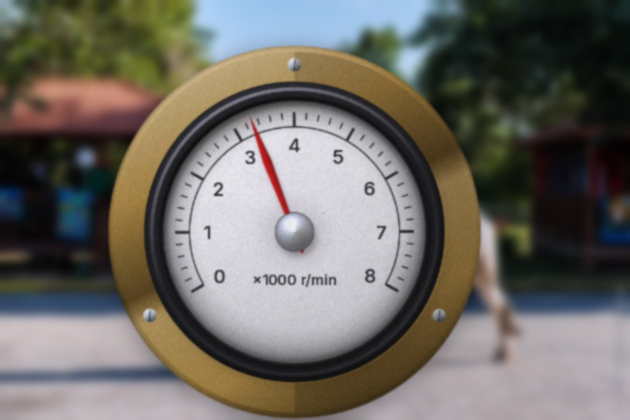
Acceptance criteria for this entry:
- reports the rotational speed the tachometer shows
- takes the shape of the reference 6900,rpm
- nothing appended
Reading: 3300,rpm
